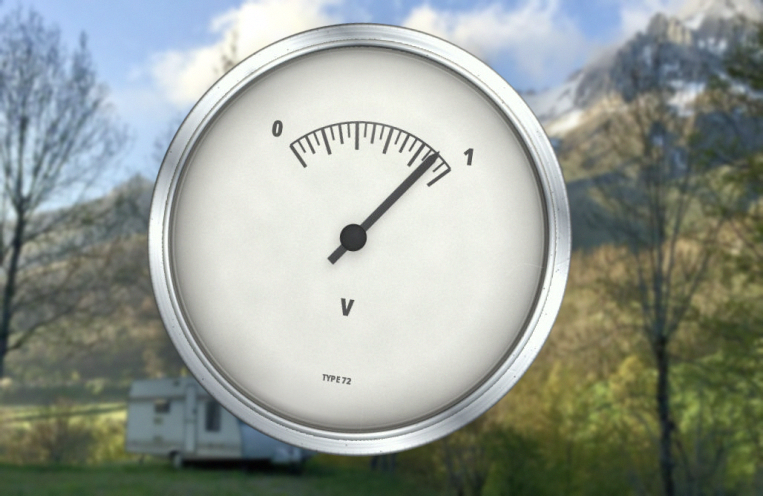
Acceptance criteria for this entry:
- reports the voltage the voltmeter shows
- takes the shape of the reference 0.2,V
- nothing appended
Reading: 0.9,V
